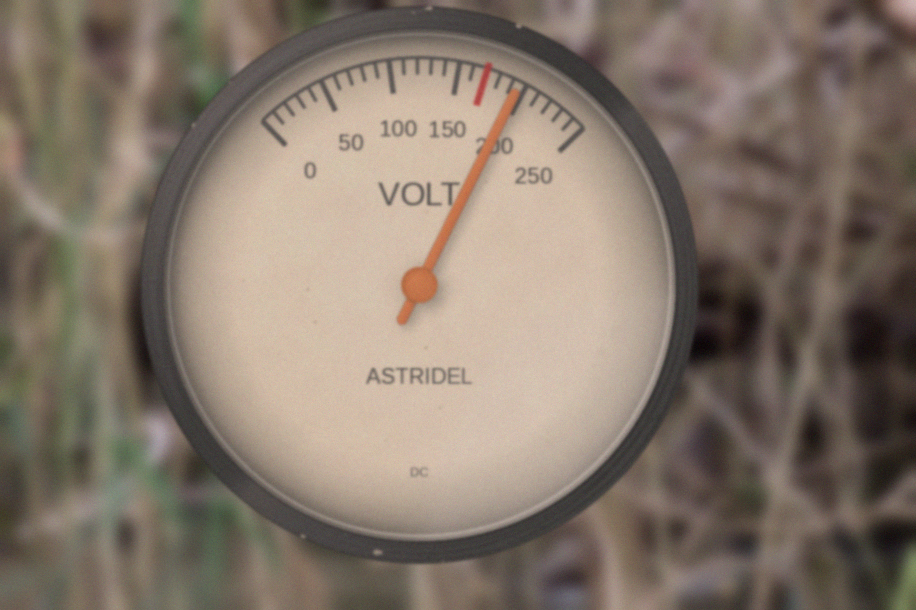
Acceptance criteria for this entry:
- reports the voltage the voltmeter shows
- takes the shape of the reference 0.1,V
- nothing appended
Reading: 195,V
